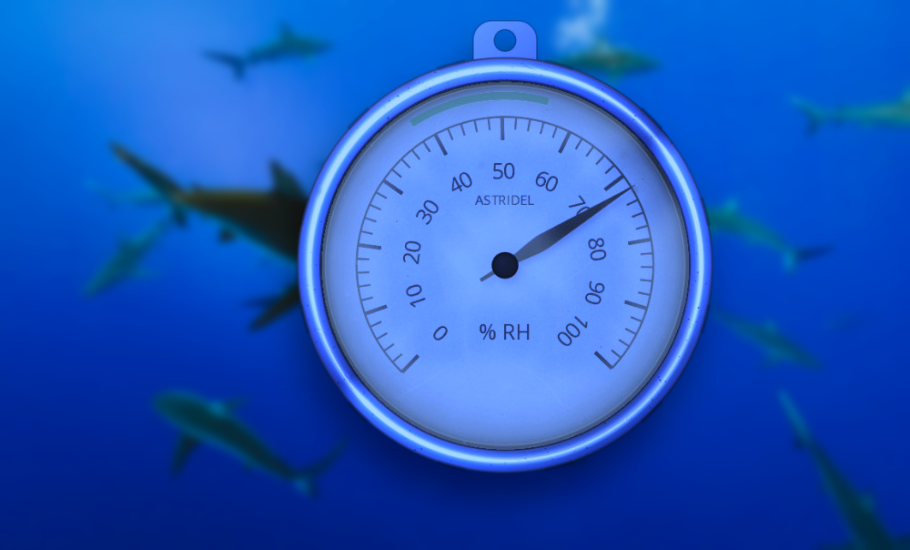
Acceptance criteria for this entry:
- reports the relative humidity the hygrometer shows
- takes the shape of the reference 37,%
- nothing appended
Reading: 72,%
